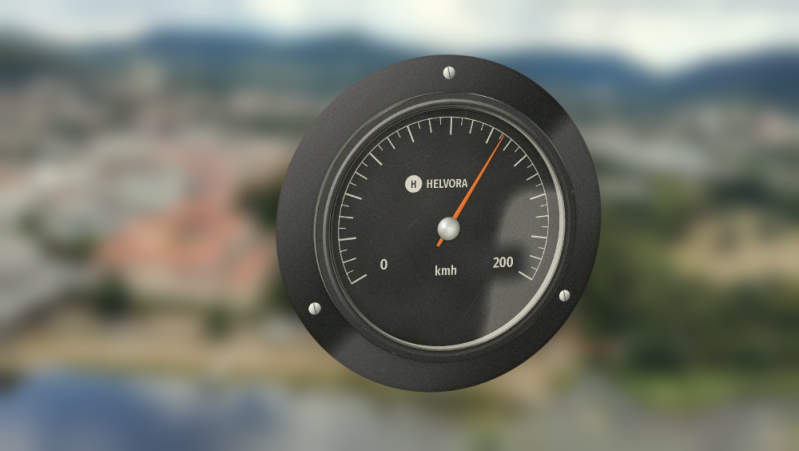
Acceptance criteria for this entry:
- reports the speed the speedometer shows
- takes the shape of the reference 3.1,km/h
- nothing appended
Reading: 125,km/h
